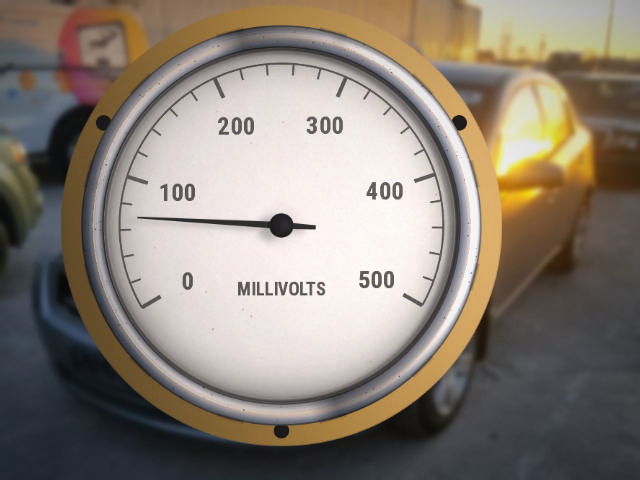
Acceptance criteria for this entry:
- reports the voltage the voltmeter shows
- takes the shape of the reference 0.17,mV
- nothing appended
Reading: 70,mV
